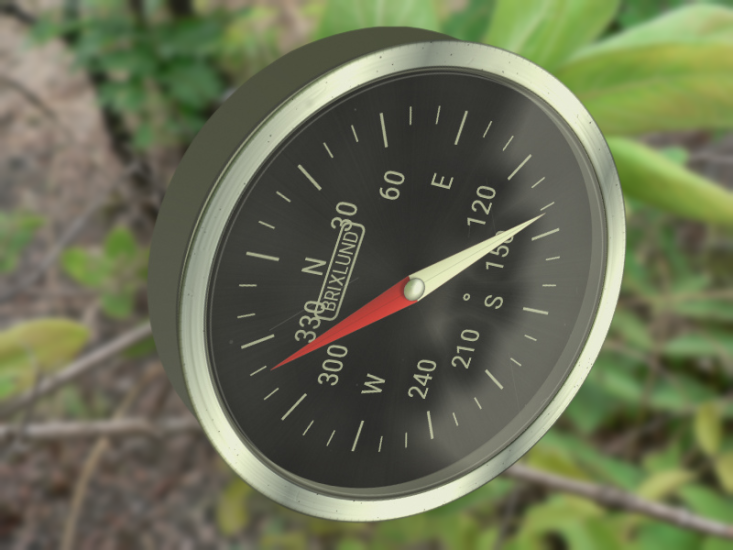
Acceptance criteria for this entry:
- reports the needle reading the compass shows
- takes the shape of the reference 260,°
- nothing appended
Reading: 320,°
